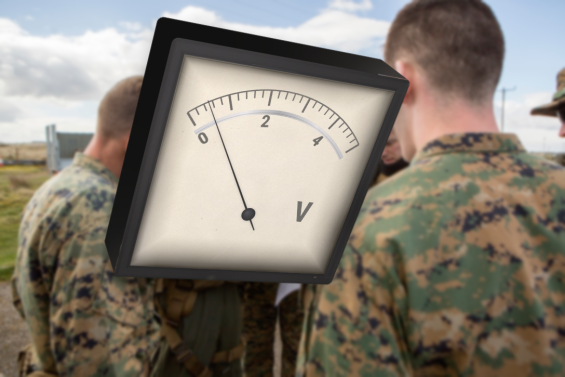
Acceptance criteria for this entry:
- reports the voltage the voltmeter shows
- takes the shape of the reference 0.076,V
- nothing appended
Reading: 0.5,V
